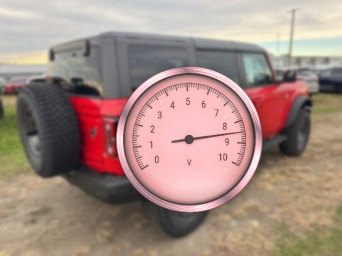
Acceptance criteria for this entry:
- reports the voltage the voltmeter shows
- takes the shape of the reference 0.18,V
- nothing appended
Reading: 8.5,V
